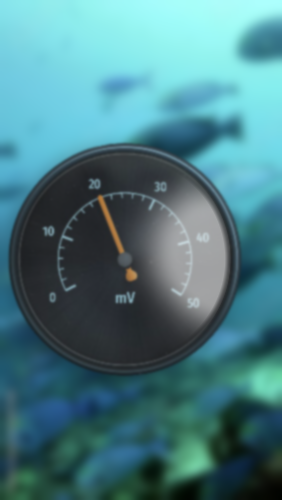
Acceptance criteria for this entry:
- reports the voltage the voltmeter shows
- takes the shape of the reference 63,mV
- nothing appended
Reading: 20,mV
